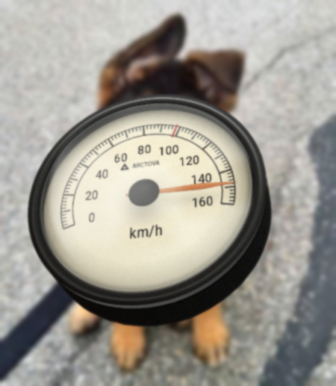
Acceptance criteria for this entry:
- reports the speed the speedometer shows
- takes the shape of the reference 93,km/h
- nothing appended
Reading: 150,km/h
